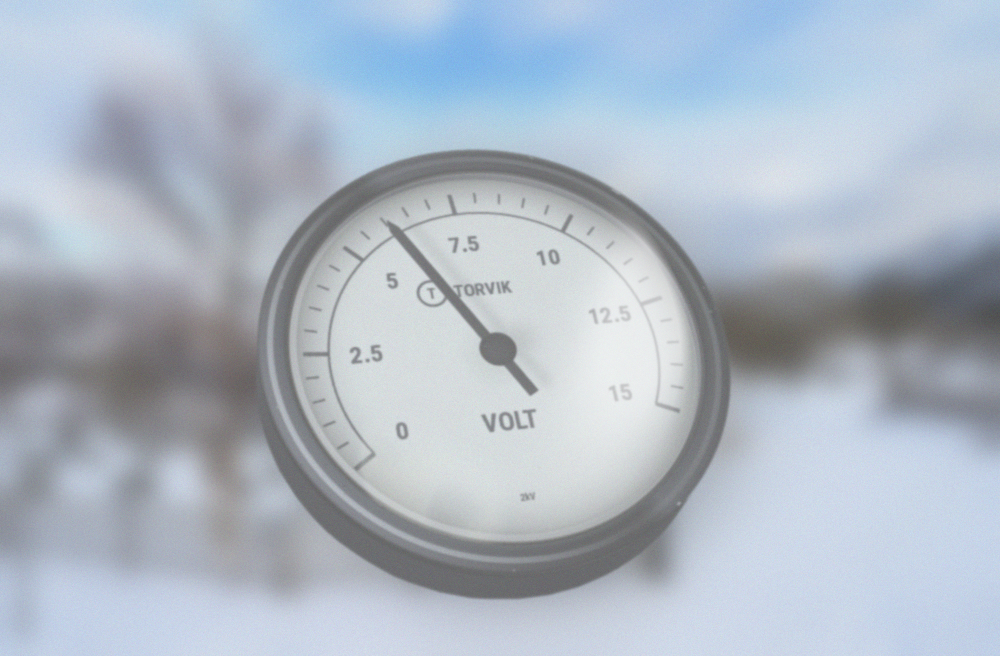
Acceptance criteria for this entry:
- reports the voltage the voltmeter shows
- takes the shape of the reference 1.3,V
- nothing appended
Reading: 6,V
